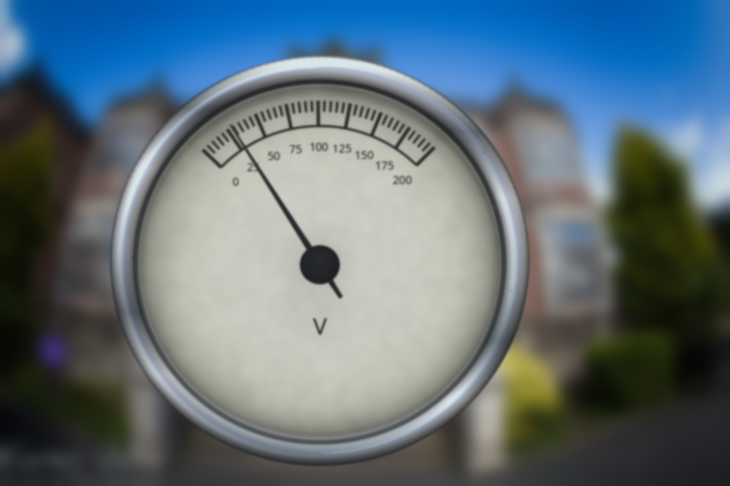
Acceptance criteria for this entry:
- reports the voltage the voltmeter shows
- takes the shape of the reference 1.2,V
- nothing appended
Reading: 30,V
